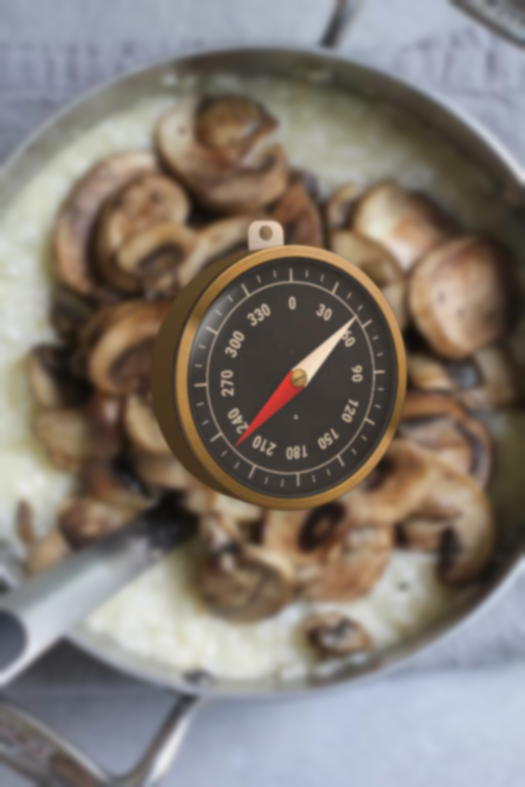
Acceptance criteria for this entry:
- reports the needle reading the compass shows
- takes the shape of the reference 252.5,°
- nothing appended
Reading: 230,°
